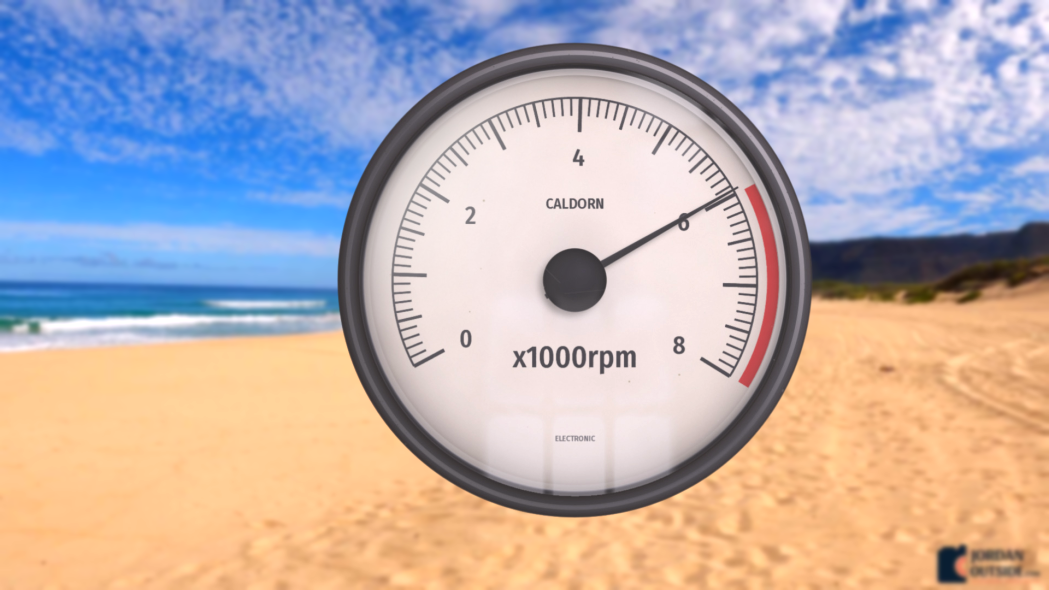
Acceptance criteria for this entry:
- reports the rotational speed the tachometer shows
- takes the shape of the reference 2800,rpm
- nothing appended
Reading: 5950,rpm
